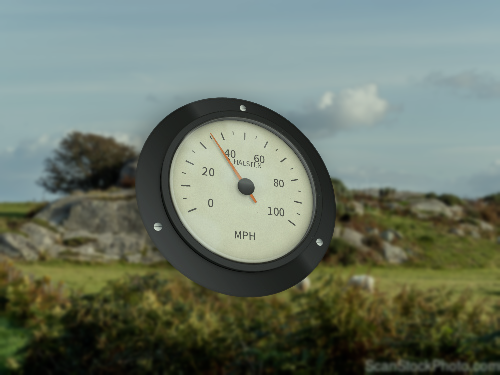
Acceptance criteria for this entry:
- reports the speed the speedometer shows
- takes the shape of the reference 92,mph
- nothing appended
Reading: 35,mph
